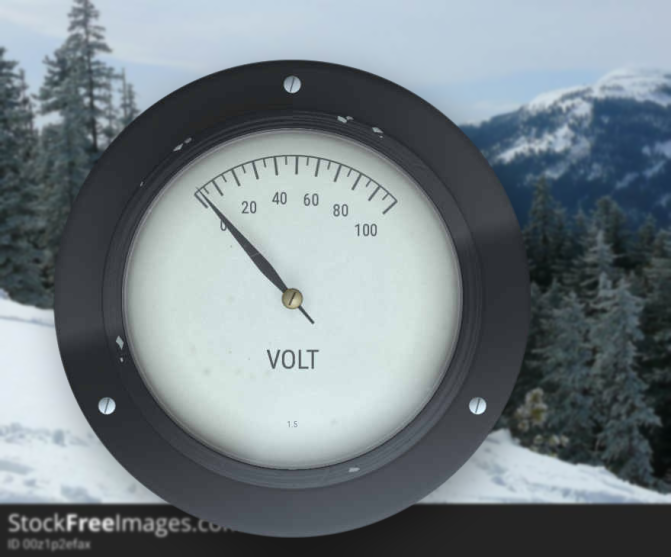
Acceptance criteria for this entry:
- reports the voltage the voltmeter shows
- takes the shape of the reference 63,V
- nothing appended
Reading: 2.5,V
